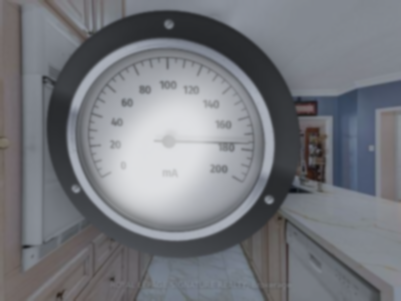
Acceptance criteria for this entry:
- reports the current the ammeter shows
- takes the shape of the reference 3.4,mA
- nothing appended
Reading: 175,mA
